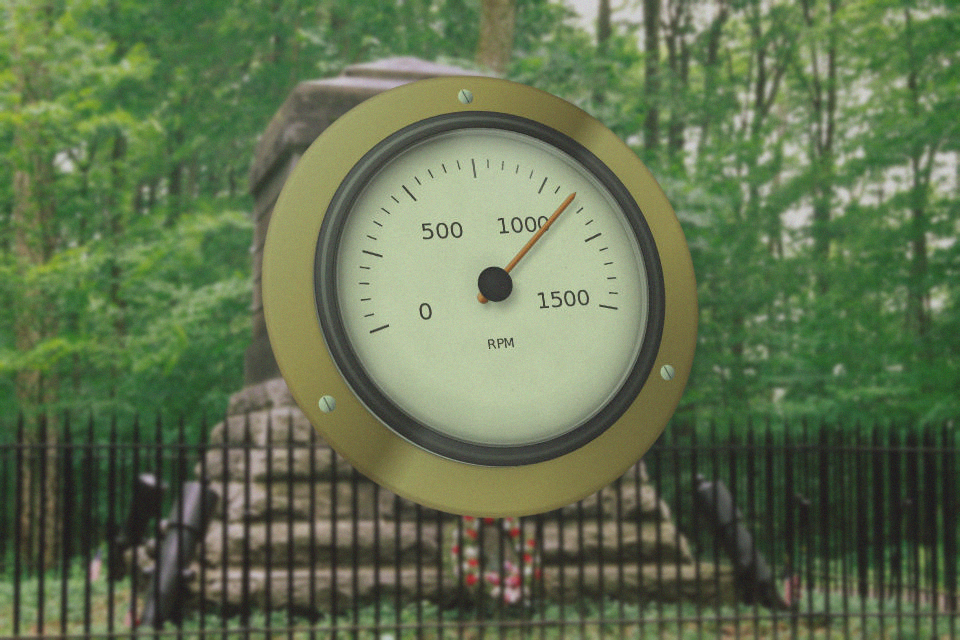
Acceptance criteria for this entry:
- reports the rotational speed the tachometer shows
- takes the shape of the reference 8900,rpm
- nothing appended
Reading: 1100,rpm
